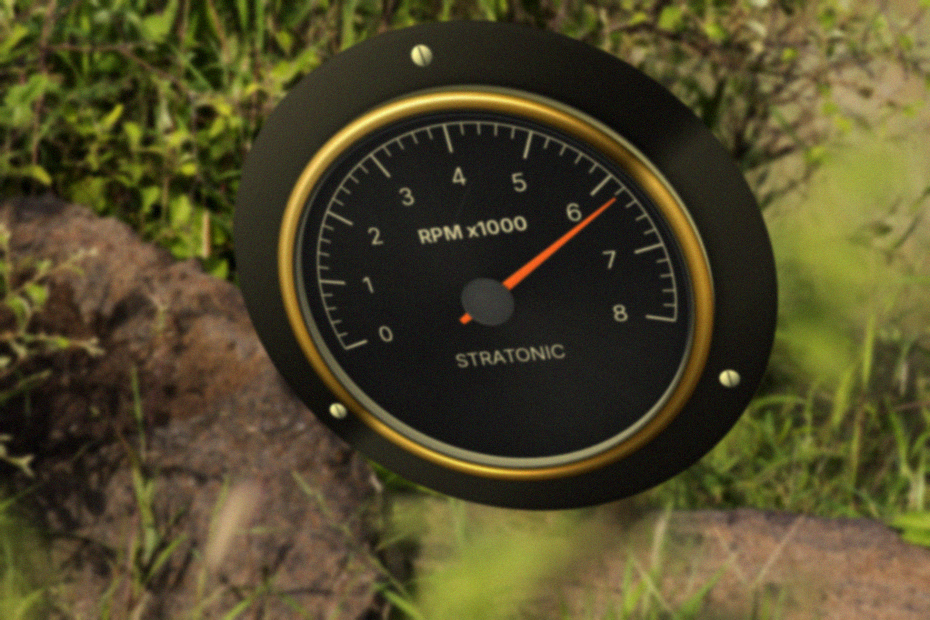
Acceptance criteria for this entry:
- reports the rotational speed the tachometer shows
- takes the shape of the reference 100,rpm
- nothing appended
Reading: 6200,rpm
